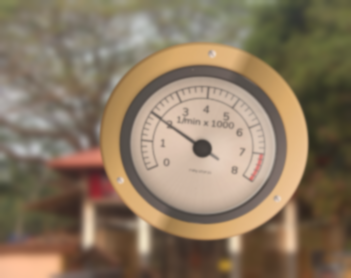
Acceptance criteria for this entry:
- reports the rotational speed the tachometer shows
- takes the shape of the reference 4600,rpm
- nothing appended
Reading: 2000,rpm
